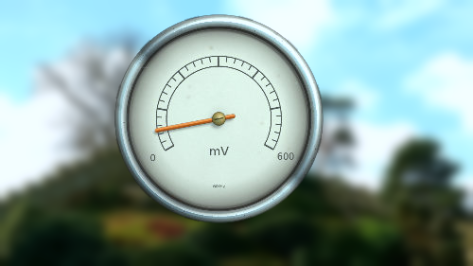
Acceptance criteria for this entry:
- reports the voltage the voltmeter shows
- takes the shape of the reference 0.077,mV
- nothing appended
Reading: 50,mV
